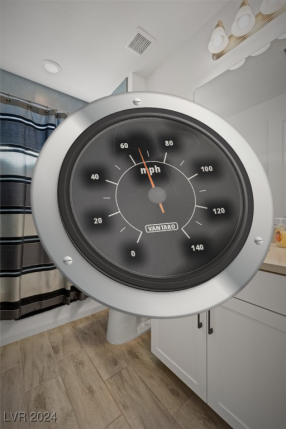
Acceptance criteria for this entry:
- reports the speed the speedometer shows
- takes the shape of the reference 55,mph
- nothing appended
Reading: 65,mph
